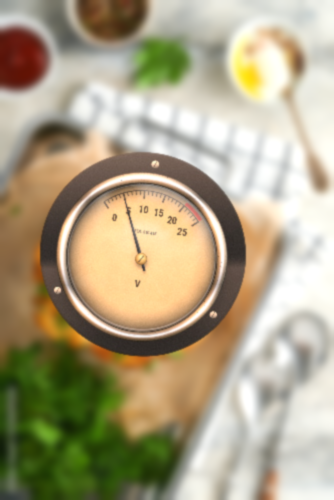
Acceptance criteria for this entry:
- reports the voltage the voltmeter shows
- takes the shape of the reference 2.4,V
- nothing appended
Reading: 5,V
